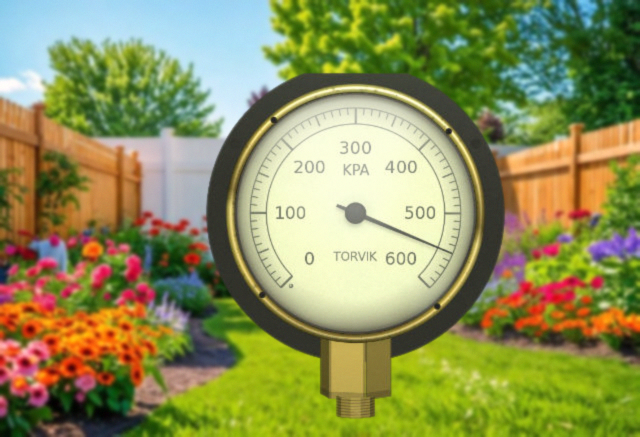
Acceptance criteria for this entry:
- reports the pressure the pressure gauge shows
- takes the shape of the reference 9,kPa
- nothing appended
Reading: 550,kPa
